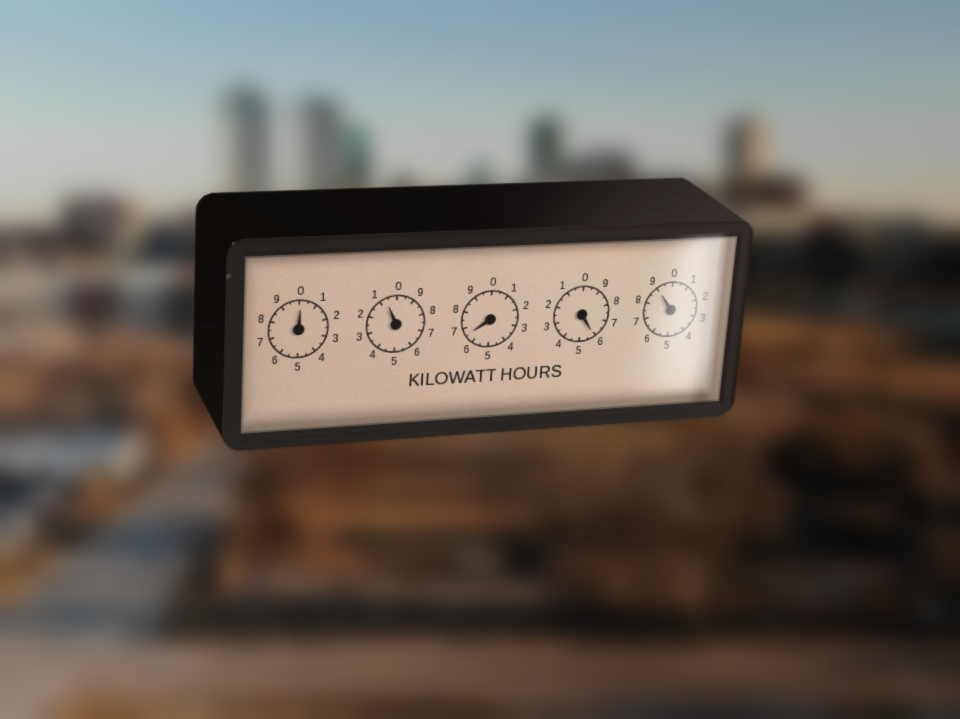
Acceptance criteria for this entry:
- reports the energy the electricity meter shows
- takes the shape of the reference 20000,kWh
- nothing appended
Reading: 659,kWh
